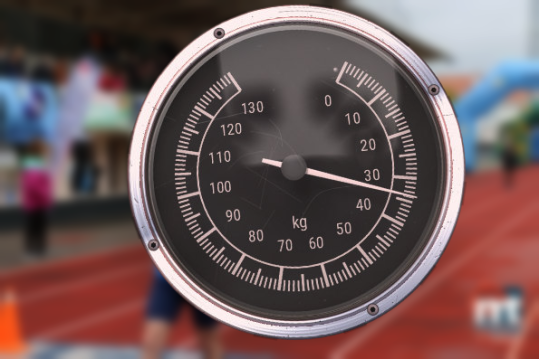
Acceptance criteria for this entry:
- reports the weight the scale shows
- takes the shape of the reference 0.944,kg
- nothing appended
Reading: 34,kg
